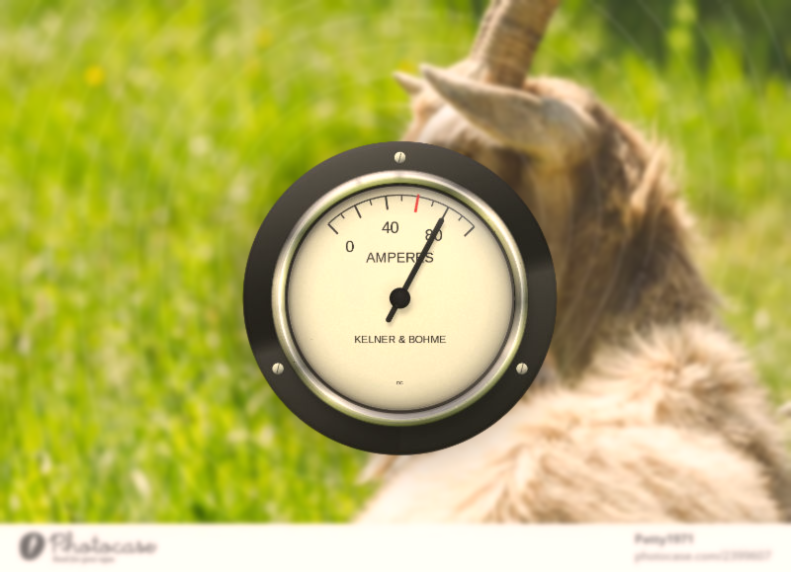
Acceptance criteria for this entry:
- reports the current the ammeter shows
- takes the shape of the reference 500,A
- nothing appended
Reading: 80,A
